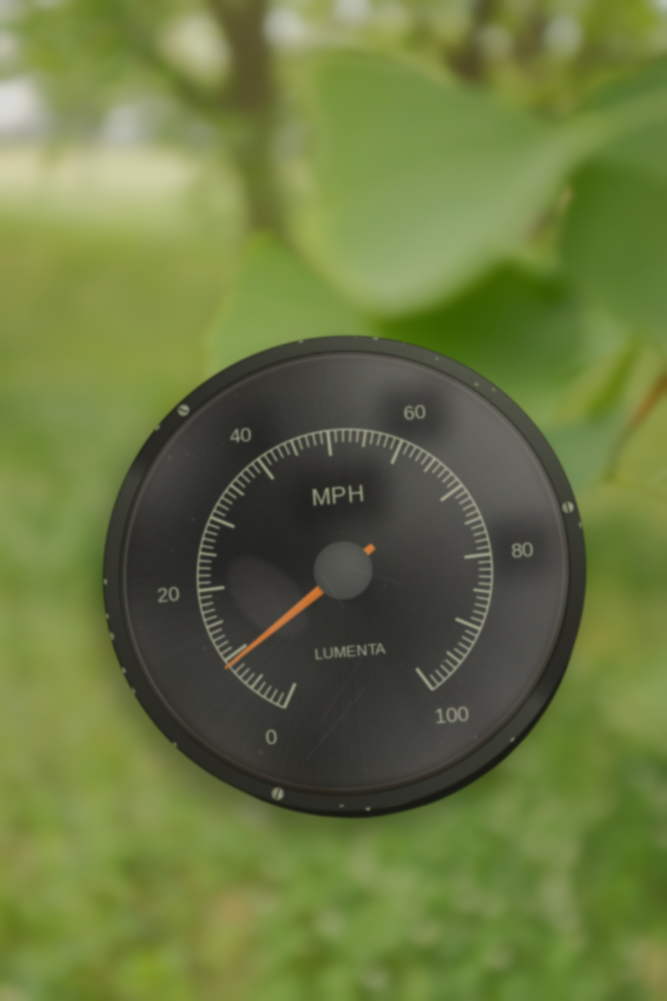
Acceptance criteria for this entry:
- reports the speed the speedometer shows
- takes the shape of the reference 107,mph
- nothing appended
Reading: 9,mph
